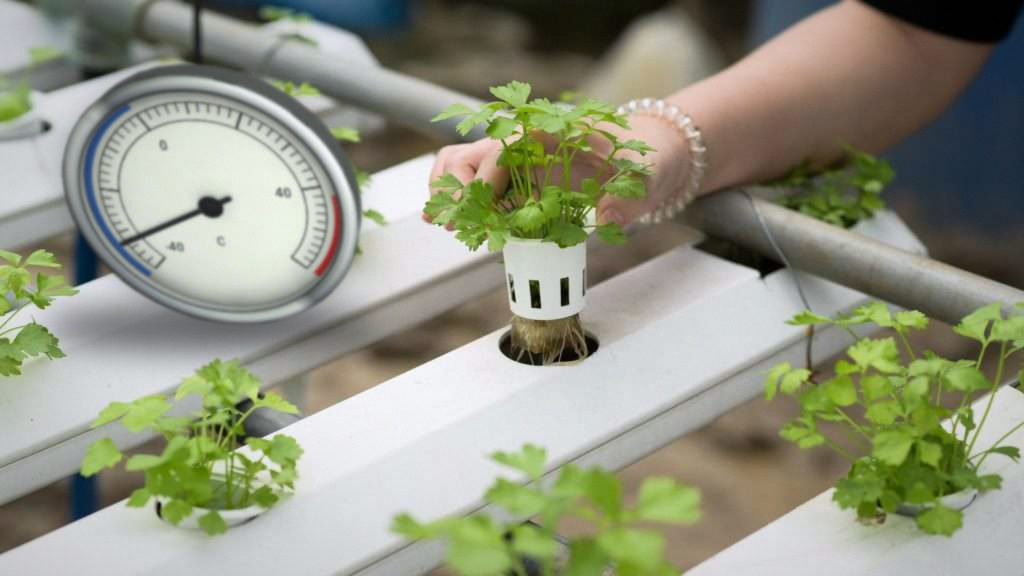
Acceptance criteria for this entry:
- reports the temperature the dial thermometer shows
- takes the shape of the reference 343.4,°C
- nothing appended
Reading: -32,°C
